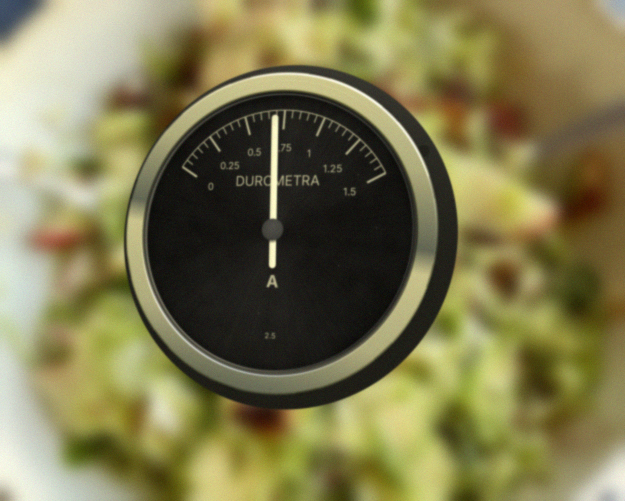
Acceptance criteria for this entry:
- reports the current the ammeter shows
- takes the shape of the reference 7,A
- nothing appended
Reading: 0.7,A
